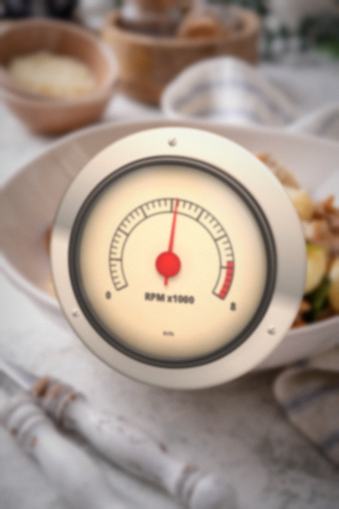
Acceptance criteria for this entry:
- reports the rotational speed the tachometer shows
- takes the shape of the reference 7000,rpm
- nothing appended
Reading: 4200,rpm
